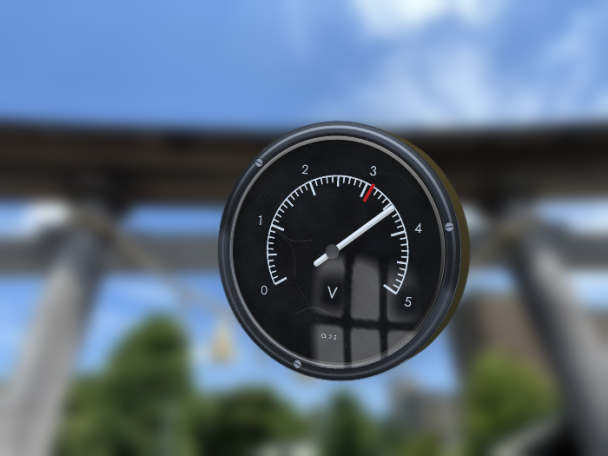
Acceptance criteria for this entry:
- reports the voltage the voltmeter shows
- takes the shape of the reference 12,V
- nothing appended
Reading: 3.6,V
